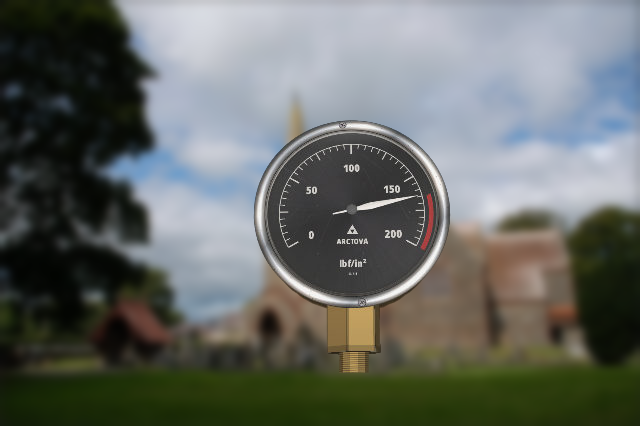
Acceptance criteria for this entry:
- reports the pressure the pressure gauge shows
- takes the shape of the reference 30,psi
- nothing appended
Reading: 165,psi
